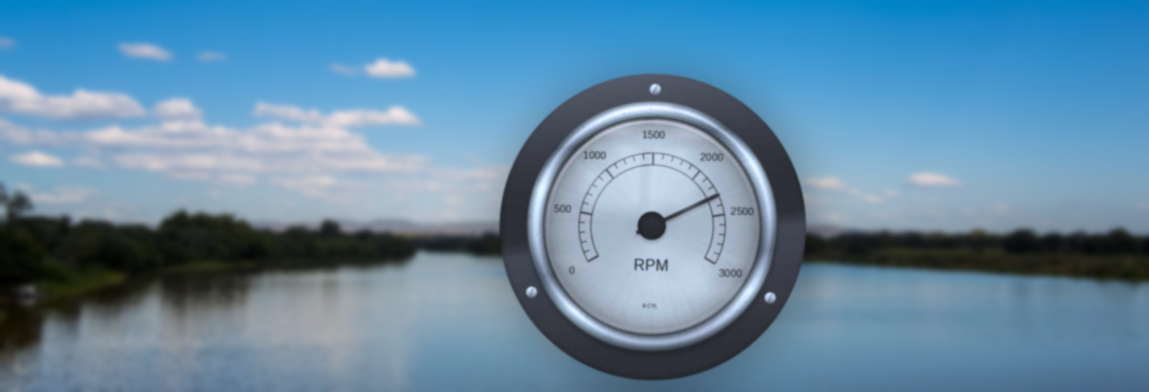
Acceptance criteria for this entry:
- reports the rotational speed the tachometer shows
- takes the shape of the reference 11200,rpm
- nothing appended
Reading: 2300,rpm
